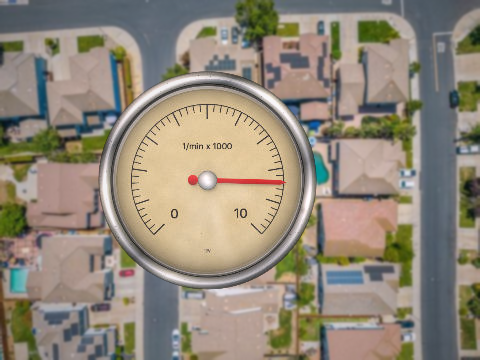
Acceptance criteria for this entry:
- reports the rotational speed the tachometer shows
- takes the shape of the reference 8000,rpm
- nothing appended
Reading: 8400,rpm
